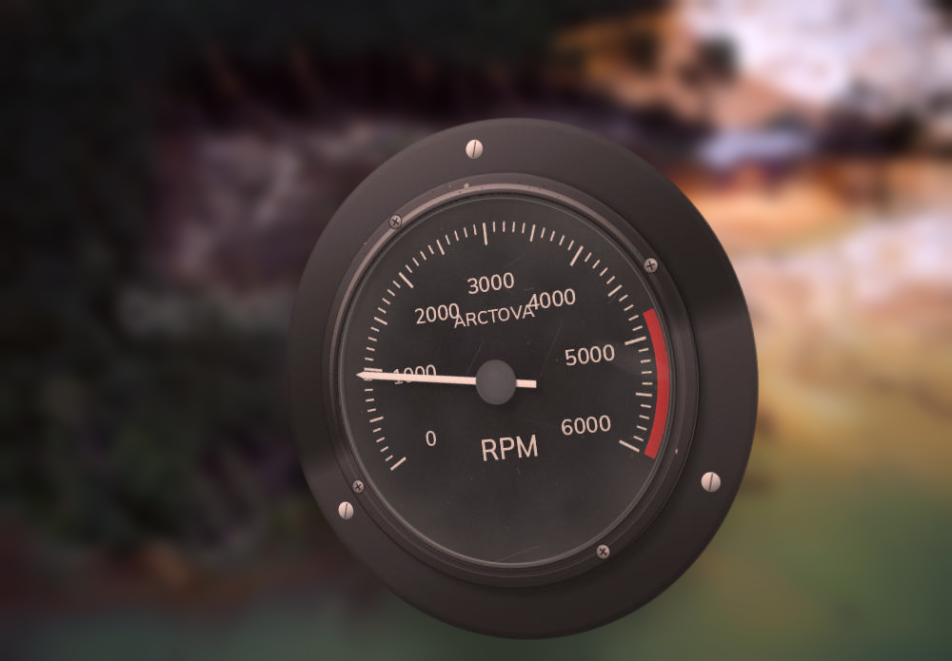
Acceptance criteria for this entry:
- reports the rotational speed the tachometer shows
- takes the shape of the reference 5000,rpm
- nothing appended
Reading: 950,rpm
